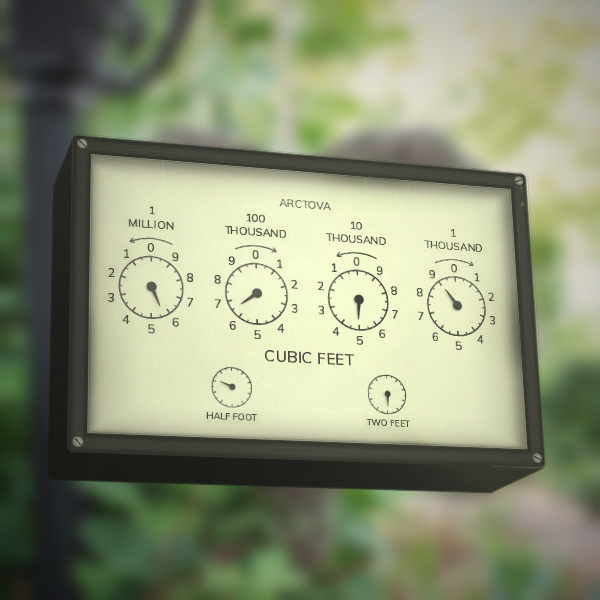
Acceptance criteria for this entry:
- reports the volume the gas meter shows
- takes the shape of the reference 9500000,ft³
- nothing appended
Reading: 564900,ft³
